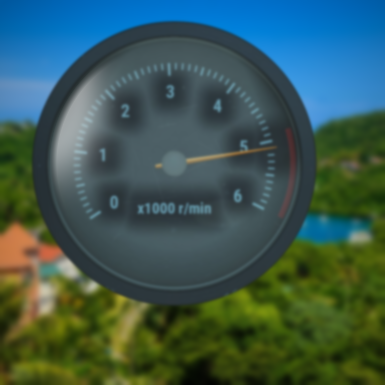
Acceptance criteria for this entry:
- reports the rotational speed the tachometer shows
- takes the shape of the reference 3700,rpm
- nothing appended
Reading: 5100,rpm
